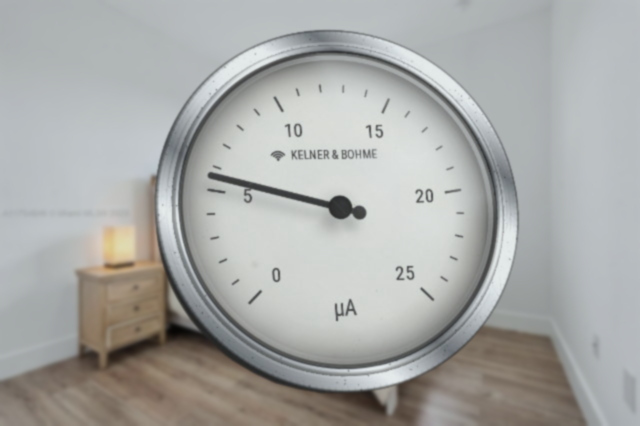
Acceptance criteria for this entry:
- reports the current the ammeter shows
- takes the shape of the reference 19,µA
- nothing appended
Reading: 5.5,µA
